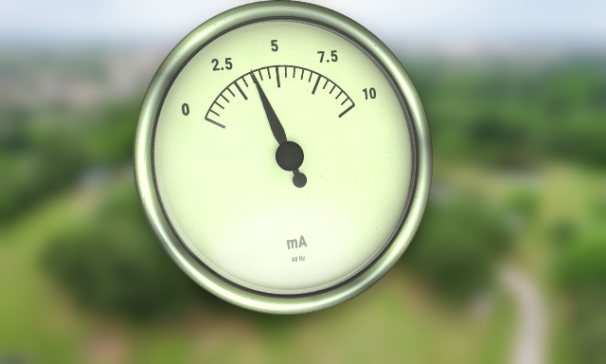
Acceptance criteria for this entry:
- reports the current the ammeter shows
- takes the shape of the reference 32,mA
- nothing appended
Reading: 3.5,mA
